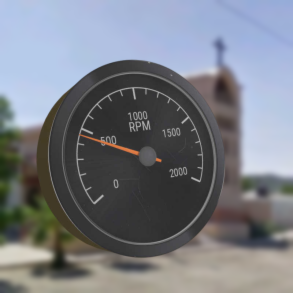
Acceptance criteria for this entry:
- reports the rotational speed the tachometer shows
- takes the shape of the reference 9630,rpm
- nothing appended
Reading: 450,rpm
